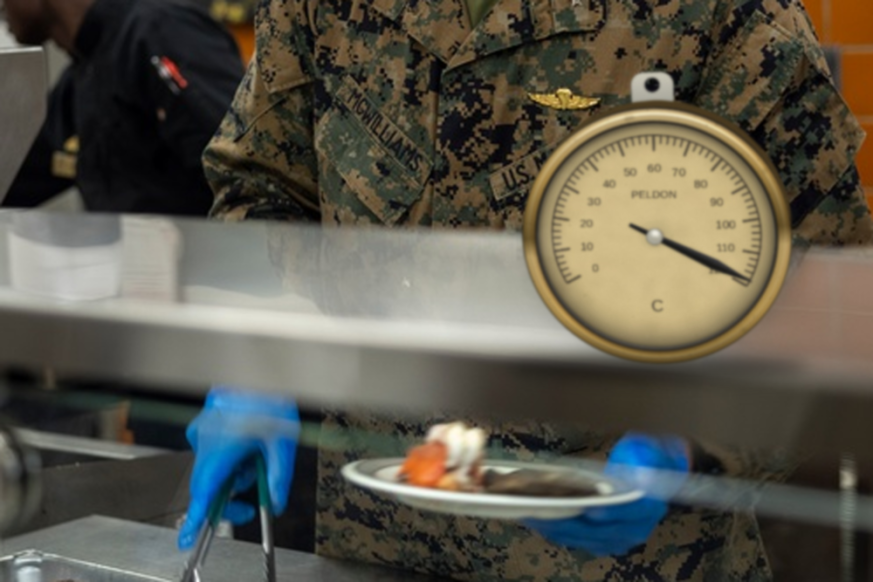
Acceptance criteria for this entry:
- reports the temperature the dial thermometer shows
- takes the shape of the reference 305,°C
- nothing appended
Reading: 118,°C
